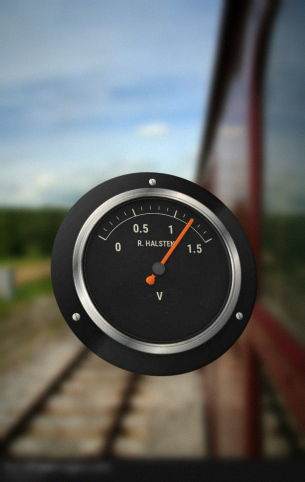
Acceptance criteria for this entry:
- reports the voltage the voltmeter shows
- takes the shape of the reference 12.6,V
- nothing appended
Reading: 1.2,V
